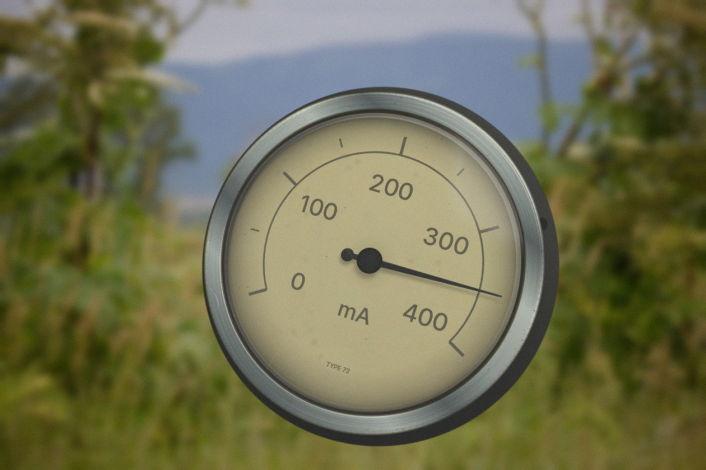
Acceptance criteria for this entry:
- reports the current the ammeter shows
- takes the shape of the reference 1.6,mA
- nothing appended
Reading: 350,mA
